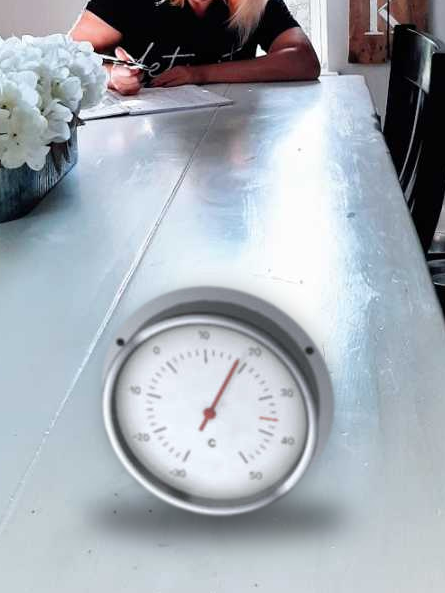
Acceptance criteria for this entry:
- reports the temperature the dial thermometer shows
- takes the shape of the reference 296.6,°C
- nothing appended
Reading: 18,°C
